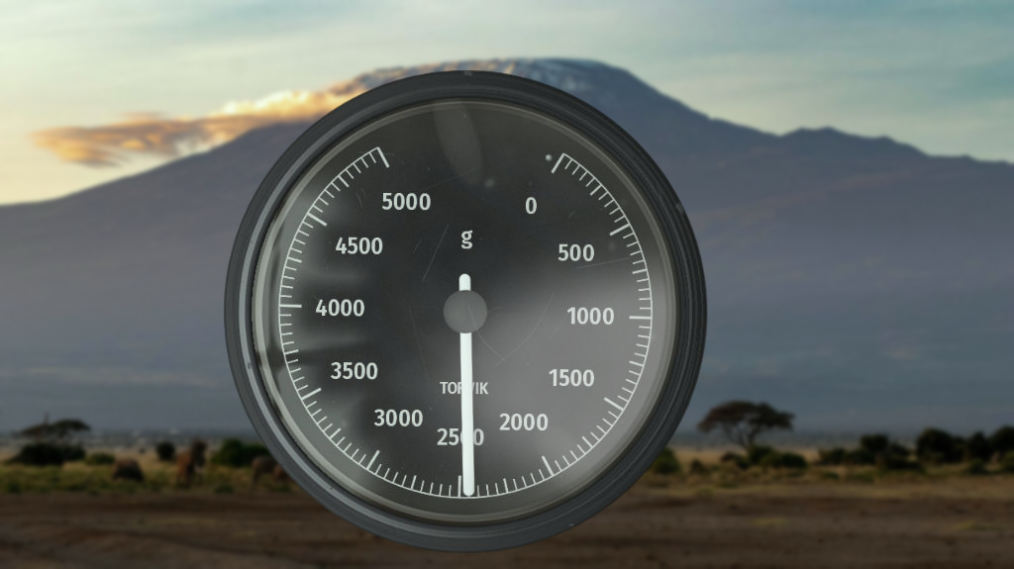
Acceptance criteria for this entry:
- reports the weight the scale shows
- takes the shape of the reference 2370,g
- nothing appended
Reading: 2450,g
